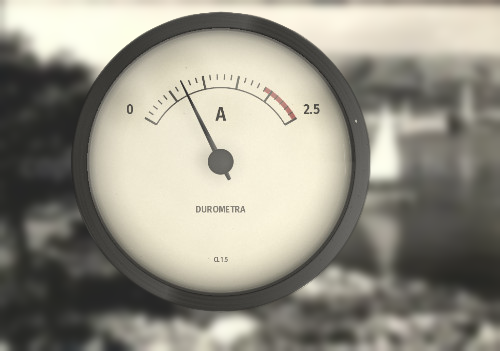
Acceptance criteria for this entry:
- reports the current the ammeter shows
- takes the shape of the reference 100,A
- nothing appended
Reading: 0.7,A
